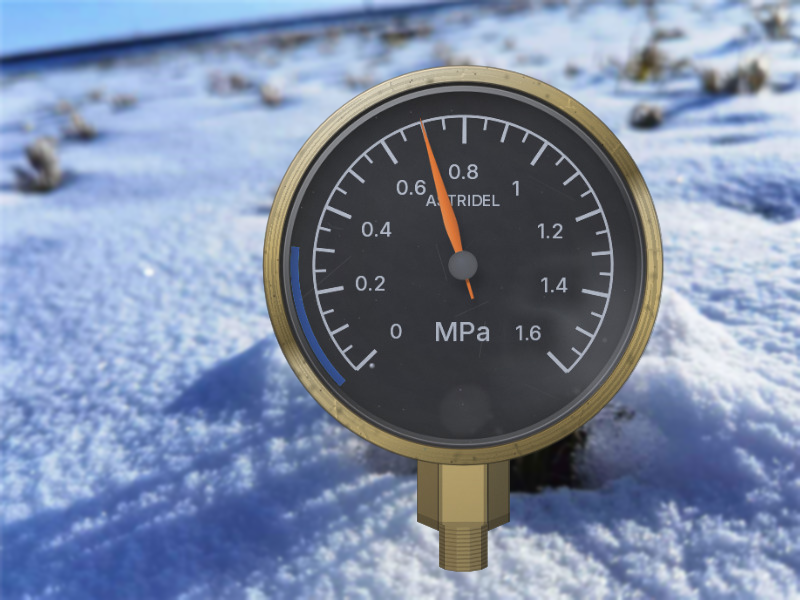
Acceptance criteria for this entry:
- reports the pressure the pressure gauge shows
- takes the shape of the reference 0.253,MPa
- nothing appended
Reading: 0.7,MPa
